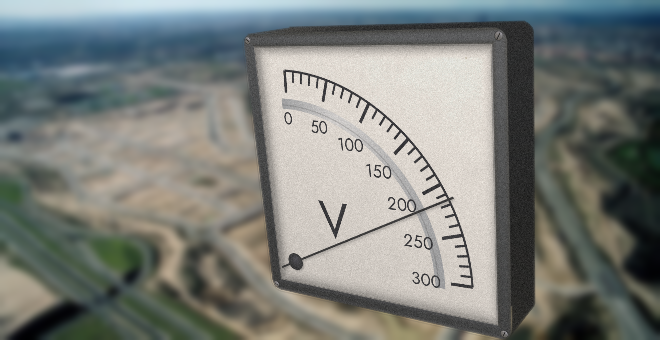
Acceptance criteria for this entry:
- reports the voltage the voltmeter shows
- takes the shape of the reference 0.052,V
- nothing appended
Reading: 215,V
